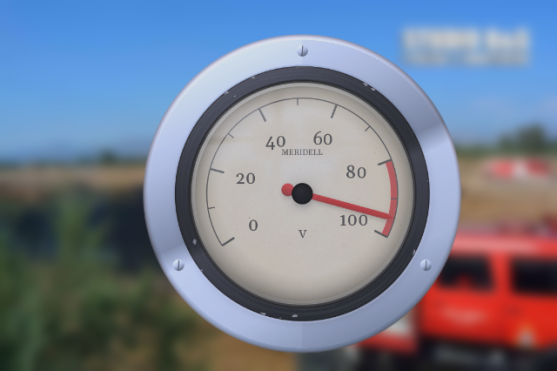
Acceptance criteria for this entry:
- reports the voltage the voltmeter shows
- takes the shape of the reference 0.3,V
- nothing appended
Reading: 95,V
